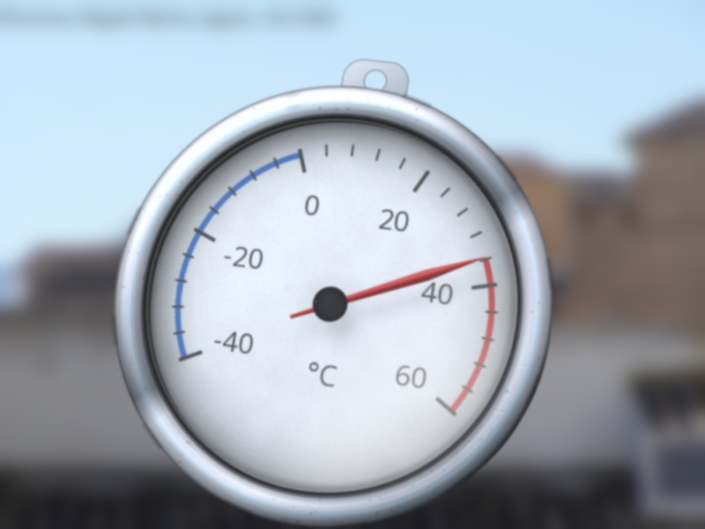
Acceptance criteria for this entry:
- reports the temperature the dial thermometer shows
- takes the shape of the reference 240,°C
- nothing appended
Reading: 36,°C
